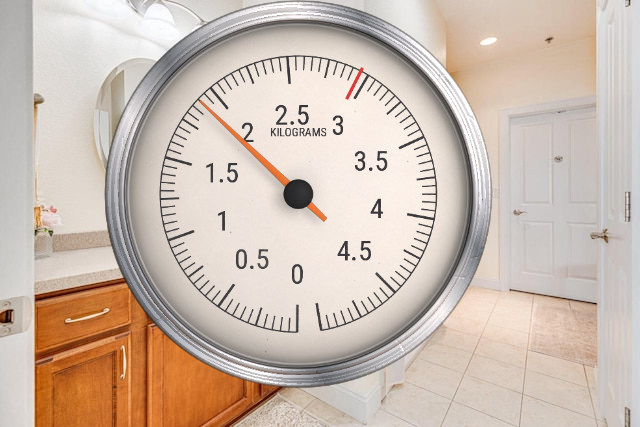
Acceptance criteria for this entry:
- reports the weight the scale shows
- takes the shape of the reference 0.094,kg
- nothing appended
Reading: 1.9,kg
